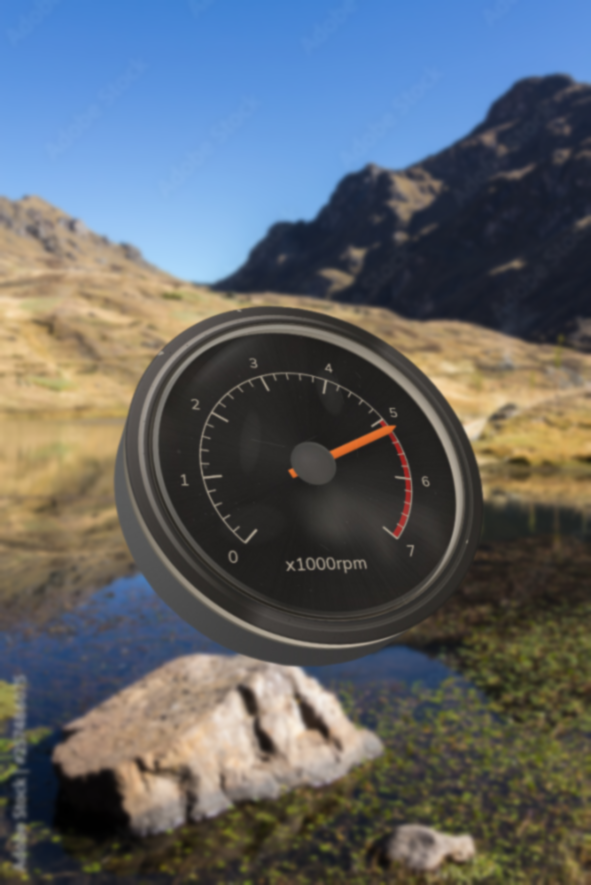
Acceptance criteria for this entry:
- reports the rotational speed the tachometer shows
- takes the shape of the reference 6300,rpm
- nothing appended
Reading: 5200,rpm
